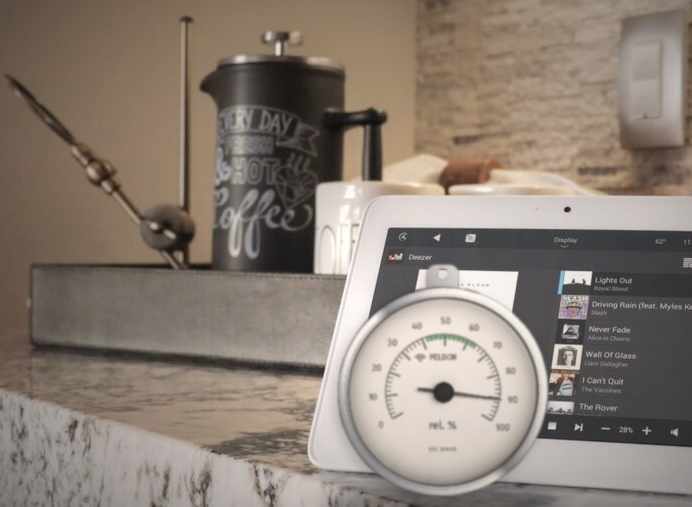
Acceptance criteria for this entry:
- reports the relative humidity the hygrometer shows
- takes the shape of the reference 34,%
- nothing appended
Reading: 90,%
